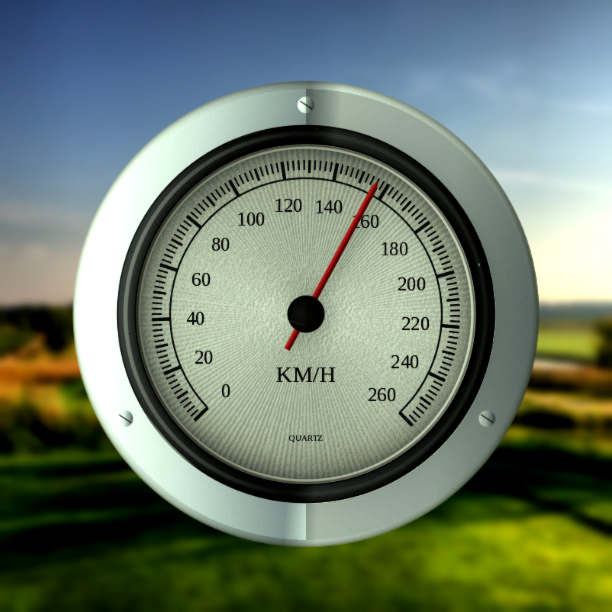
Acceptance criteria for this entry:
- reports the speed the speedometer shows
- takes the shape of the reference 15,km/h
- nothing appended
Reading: 156,km/h
